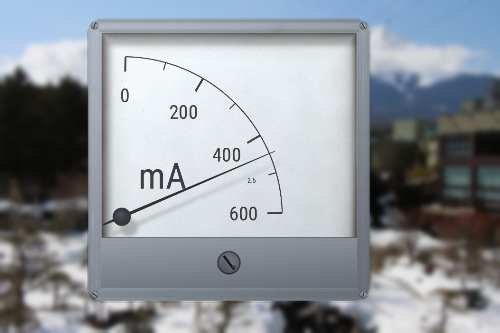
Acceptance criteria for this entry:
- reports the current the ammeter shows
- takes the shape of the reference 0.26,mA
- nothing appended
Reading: 450,mA
